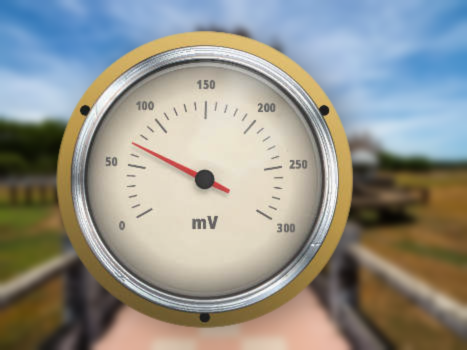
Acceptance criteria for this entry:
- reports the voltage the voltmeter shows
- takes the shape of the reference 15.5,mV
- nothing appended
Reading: 70,mV
